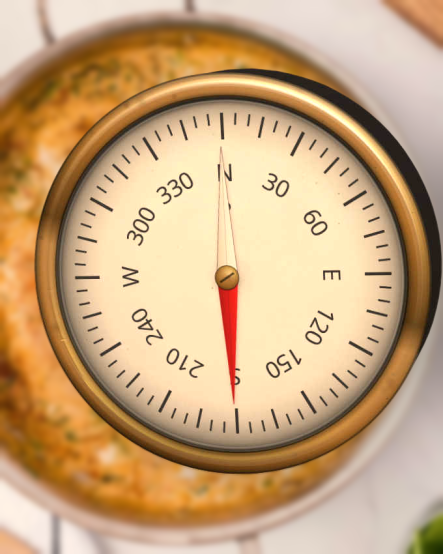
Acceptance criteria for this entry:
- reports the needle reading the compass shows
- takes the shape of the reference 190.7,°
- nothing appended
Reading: 180,°
